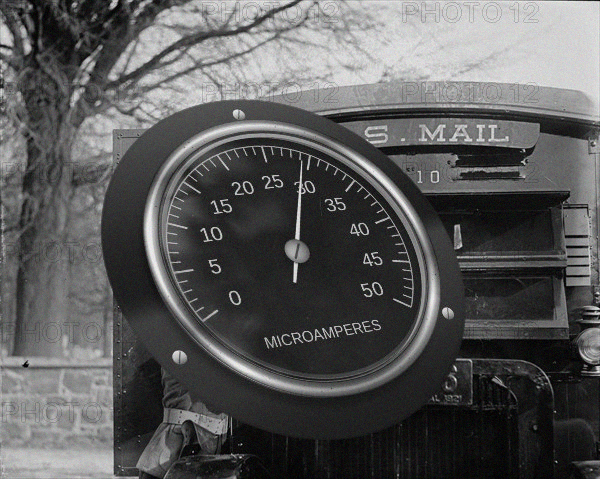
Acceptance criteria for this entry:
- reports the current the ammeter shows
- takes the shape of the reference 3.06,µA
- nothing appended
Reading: 29,µA
